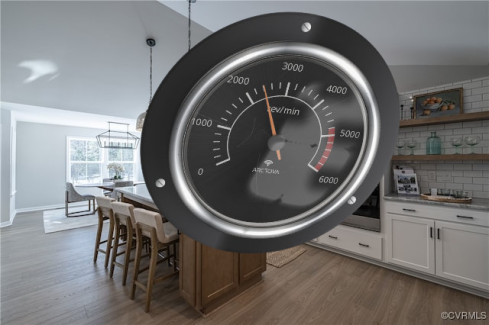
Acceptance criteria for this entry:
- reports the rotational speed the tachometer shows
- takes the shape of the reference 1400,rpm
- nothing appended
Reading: 2400,rpm
